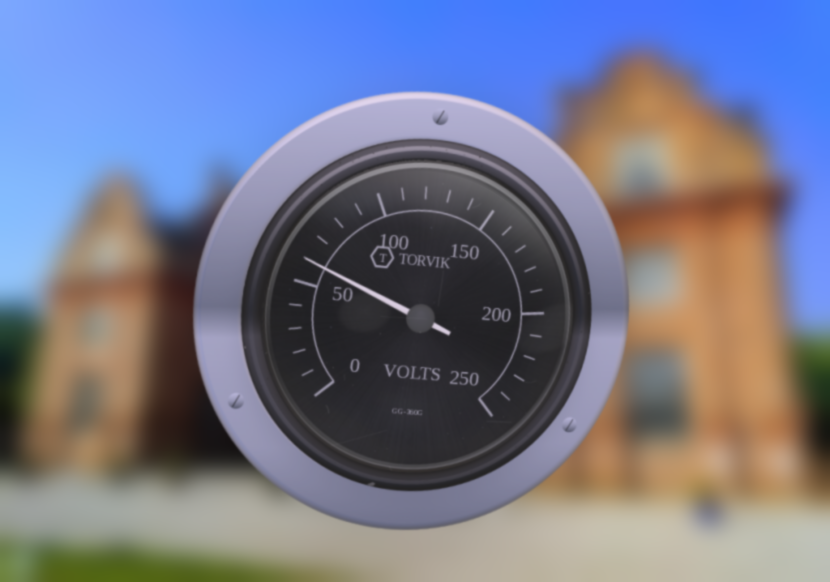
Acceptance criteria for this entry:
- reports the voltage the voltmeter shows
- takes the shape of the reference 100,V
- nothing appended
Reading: 60,V
